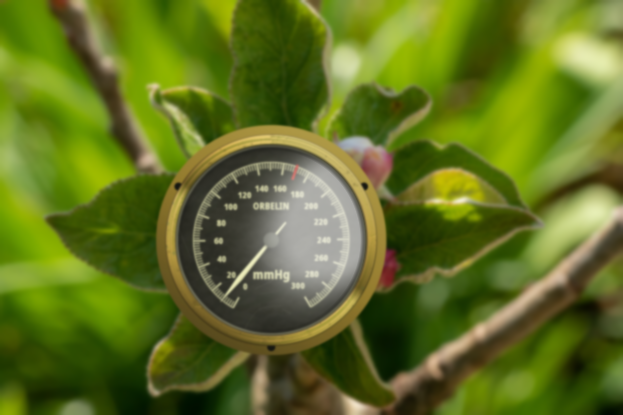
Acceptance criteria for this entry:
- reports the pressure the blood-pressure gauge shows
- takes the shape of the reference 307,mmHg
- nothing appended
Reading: 10,mmHg
